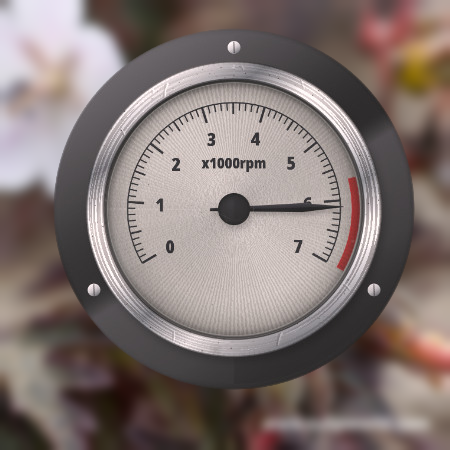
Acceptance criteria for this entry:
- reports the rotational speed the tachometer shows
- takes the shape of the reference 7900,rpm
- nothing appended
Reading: 6100,rpm
